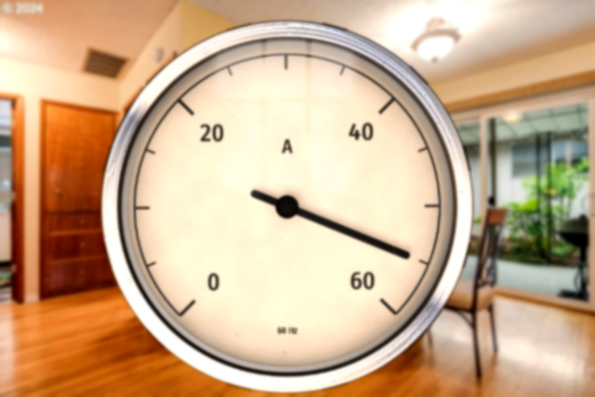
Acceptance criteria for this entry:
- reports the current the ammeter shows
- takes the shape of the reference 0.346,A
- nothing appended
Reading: 55,A
